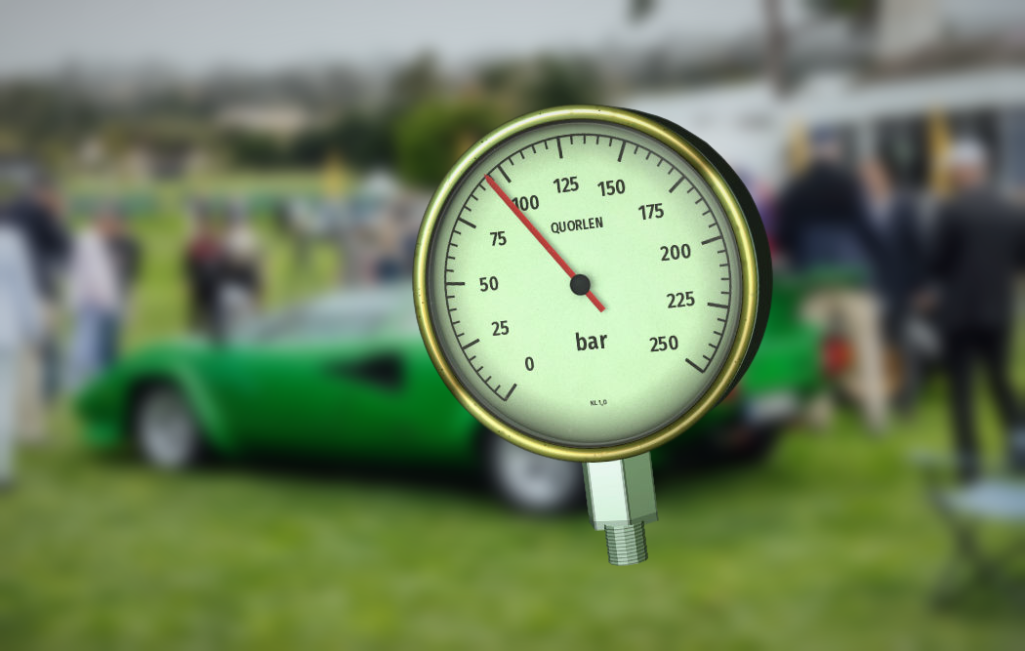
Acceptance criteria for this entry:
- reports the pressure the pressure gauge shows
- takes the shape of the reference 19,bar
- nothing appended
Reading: 95,bar
